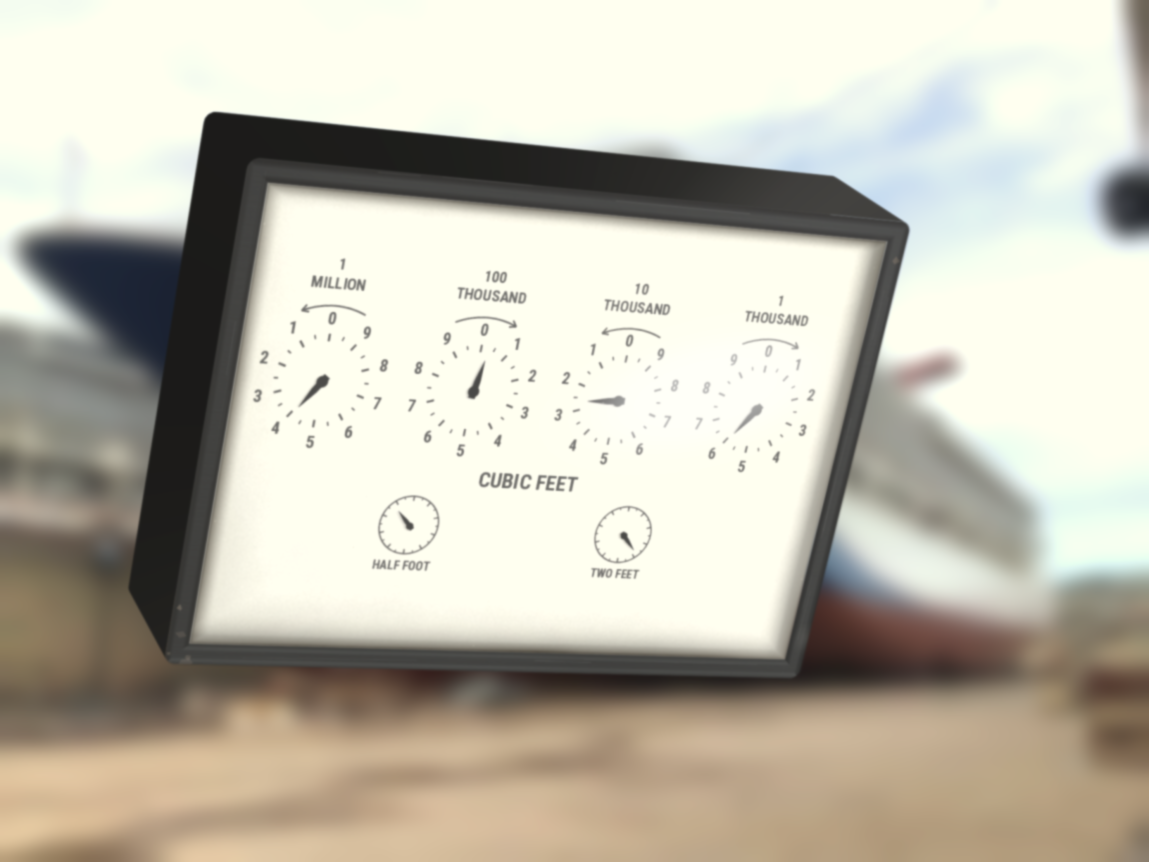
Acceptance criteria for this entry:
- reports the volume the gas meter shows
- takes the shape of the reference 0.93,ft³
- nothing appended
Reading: 402600,ft³
